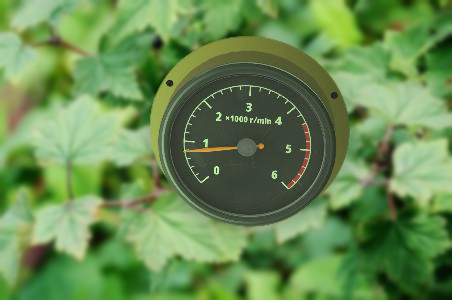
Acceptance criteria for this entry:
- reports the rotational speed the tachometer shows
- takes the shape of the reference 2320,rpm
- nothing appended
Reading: 800,rpm
